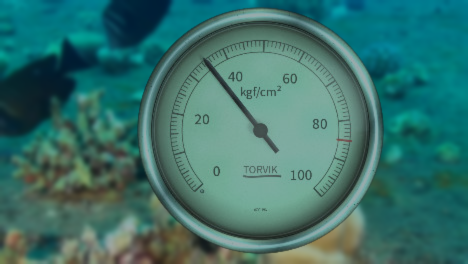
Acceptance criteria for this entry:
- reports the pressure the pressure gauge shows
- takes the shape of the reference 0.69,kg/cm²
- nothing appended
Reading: 35,kg/cm²
